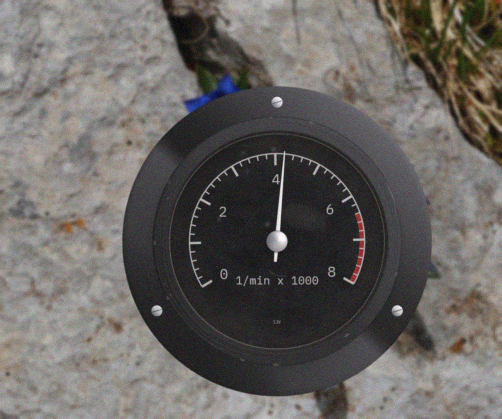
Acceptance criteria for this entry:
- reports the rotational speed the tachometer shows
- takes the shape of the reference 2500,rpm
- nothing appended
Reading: 4200,rpm
